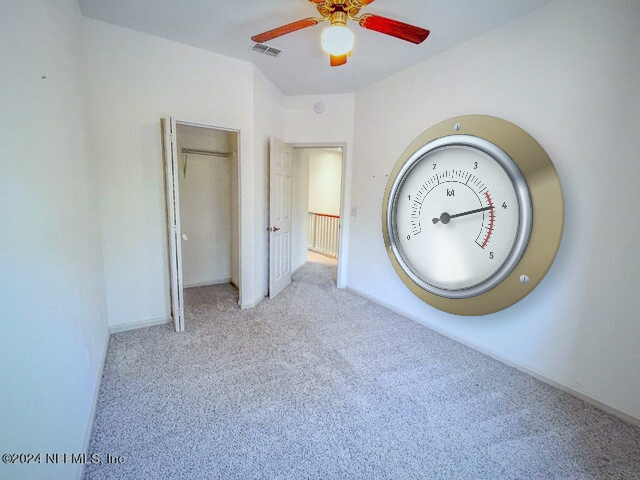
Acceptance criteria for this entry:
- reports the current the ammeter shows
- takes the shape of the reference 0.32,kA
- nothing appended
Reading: 4,kA
